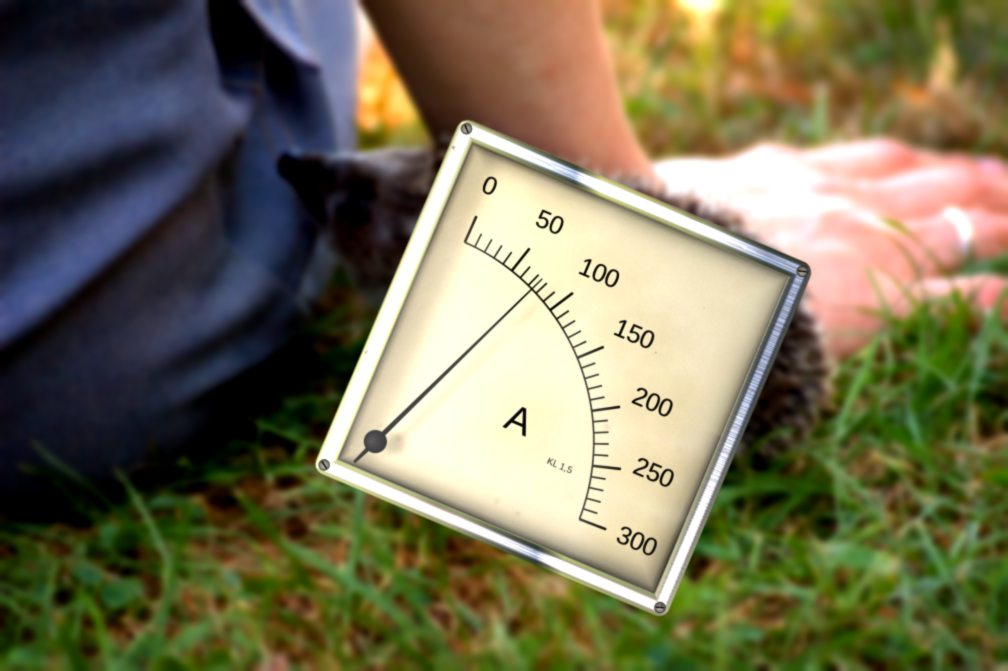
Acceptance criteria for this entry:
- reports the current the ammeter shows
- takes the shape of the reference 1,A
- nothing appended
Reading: 75,A
